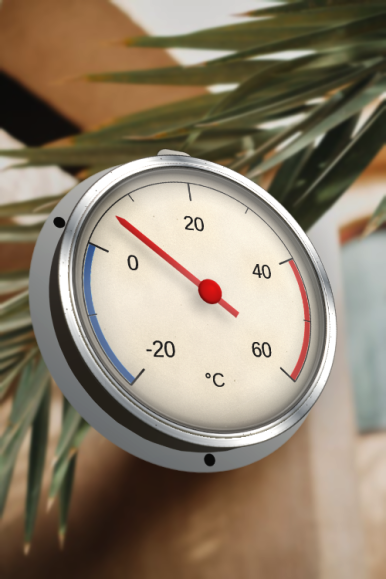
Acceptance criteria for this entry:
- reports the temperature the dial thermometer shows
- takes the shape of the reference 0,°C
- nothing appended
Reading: 5,°C
